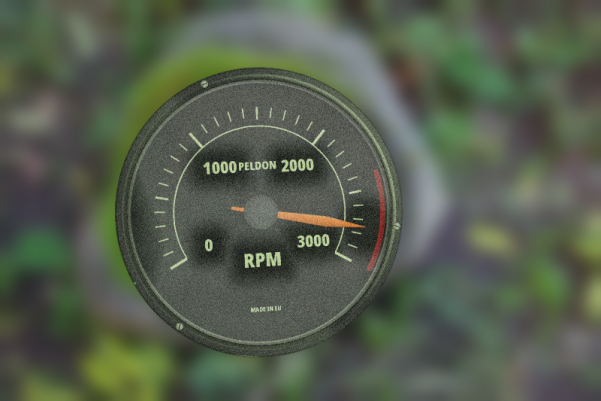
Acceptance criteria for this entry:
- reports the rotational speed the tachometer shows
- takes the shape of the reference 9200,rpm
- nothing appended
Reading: 2750,rpm
